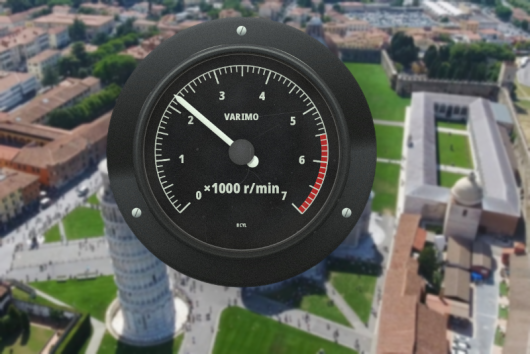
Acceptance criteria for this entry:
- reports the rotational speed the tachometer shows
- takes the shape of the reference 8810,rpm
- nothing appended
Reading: 2200,rpm
